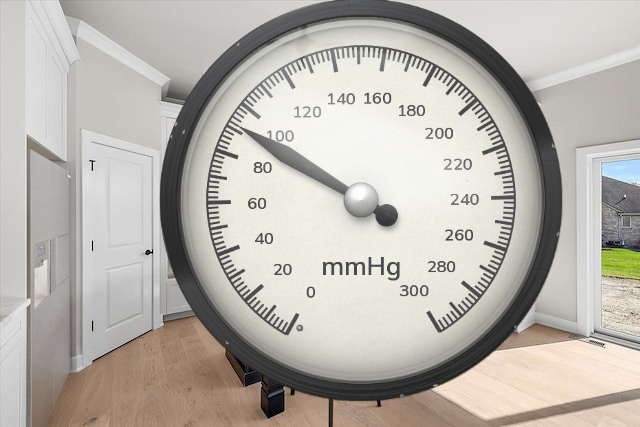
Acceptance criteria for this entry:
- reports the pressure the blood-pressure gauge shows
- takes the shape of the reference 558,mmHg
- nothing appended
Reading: 92,mmHg
